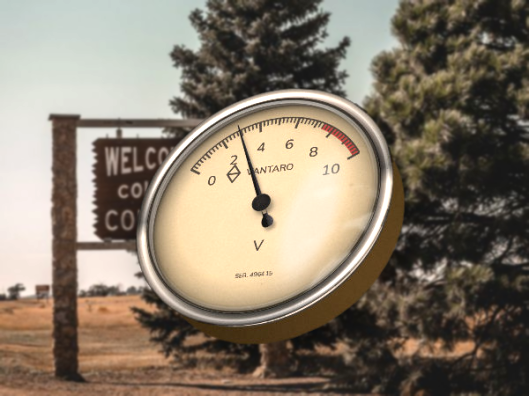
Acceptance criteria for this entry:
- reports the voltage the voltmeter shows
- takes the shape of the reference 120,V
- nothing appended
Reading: 3,V
